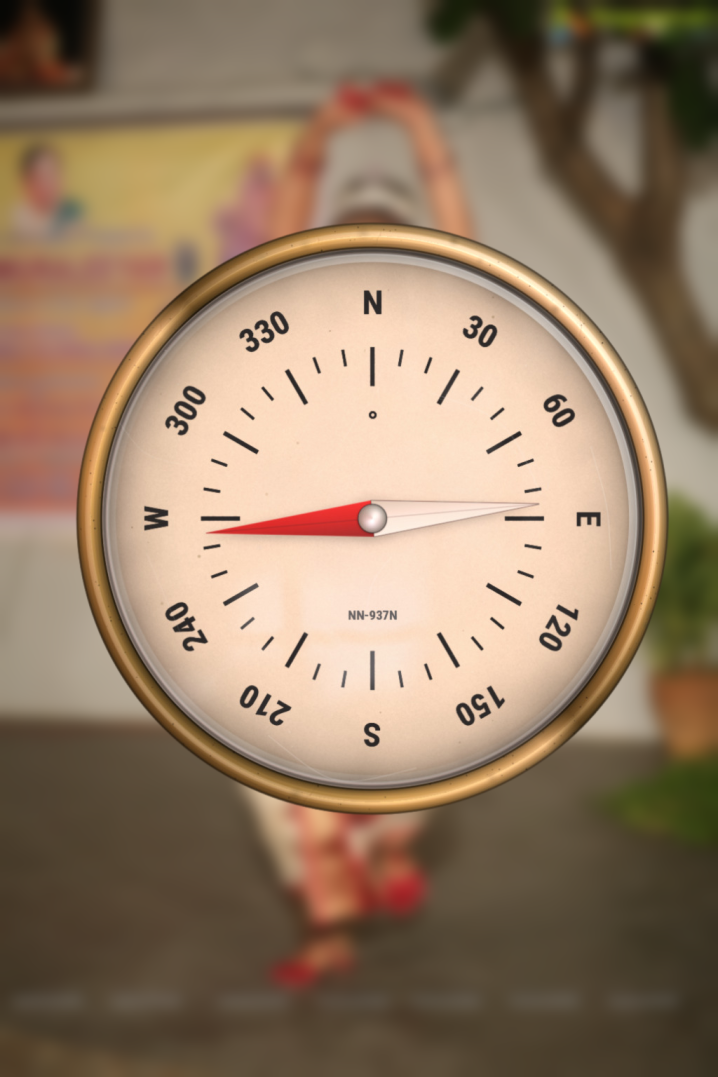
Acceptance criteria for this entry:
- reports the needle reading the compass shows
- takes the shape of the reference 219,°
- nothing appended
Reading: 265,°
